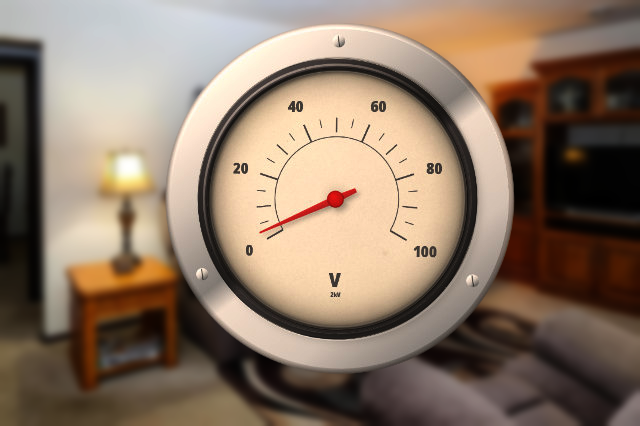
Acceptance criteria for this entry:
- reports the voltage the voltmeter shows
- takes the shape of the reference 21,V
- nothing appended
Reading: 2.5,V
